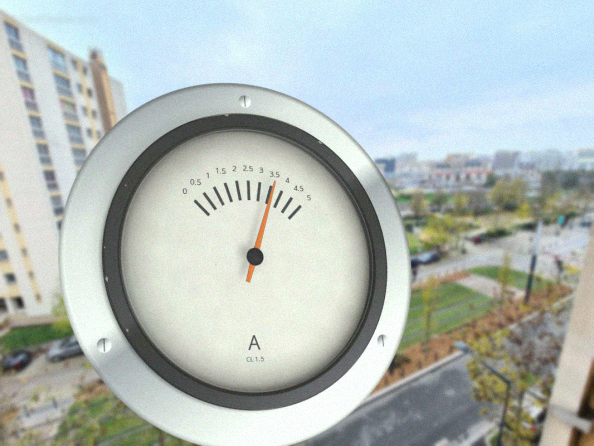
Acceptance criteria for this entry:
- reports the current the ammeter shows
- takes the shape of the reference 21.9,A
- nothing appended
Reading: 3.5,A
